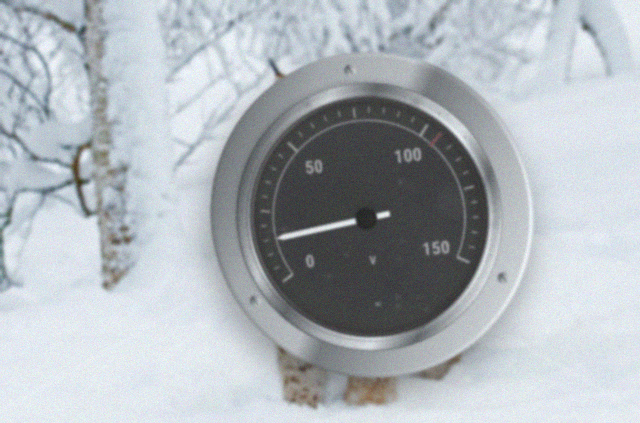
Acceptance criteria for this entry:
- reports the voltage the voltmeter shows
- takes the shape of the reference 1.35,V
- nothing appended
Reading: 15,V
